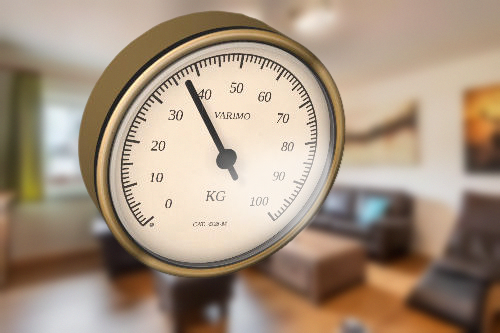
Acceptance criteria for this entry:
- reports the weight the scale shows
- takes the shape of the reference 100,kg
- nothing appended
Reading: 37,kg
